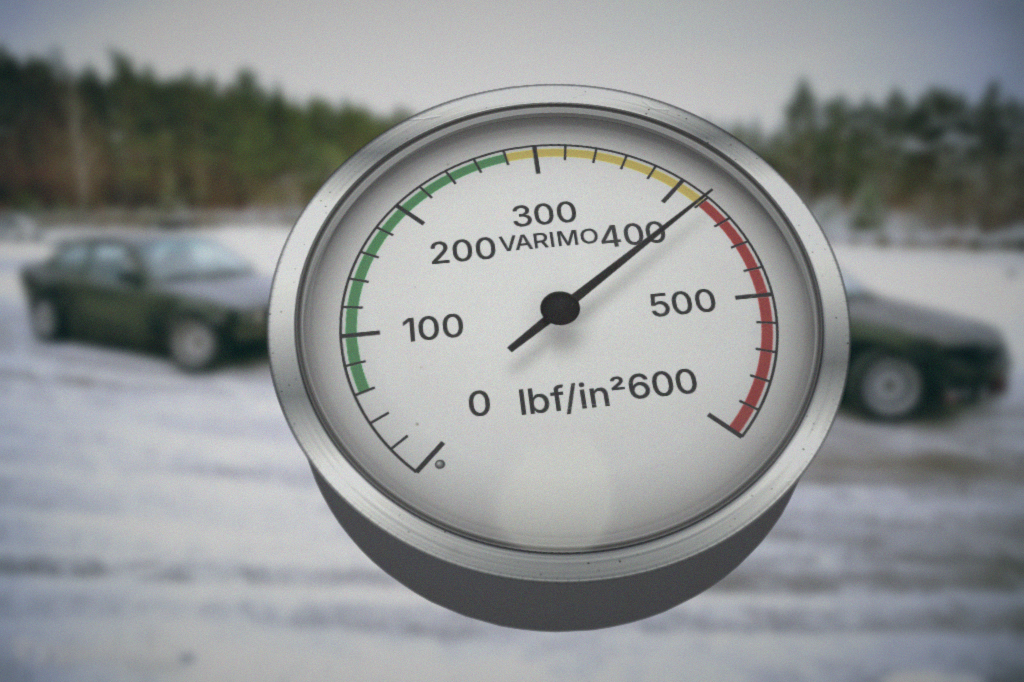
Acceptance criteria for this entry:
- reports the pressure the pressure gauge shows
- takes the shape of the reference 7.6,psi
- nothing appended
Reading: 420,psi
